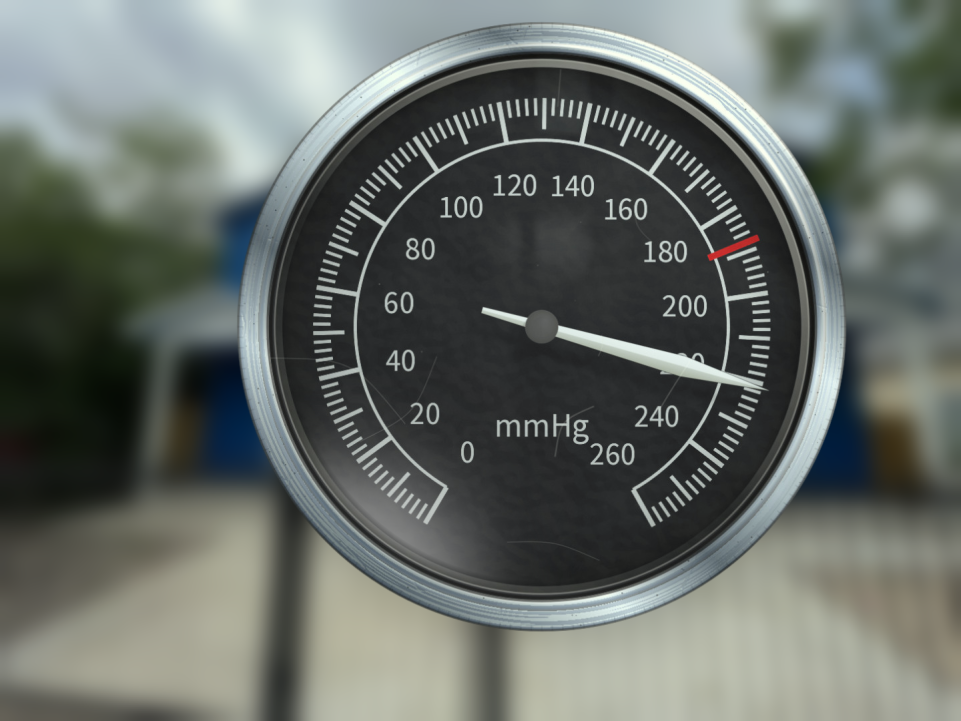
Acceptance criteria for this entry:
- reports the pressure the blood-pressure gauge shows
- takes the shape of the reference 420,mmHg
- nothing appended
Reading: 221,mmHg
